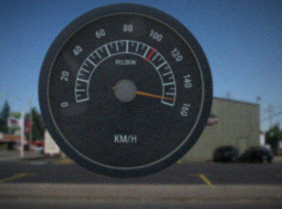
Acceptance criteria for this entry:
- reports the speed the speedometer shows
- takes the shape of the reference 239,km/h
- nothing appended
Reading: 155,km/h
